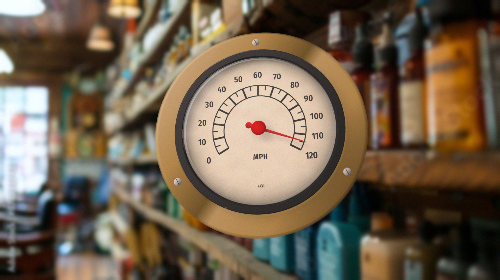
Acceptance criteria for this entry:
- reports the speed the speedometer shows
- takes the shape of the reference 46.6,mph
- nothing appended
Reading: 115,mph
